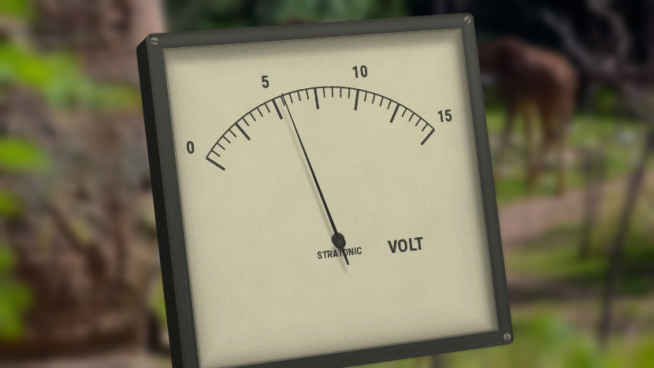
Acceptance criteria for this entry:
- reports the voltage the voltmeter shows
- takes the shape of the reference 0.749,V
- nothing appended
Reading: 5.5,V
